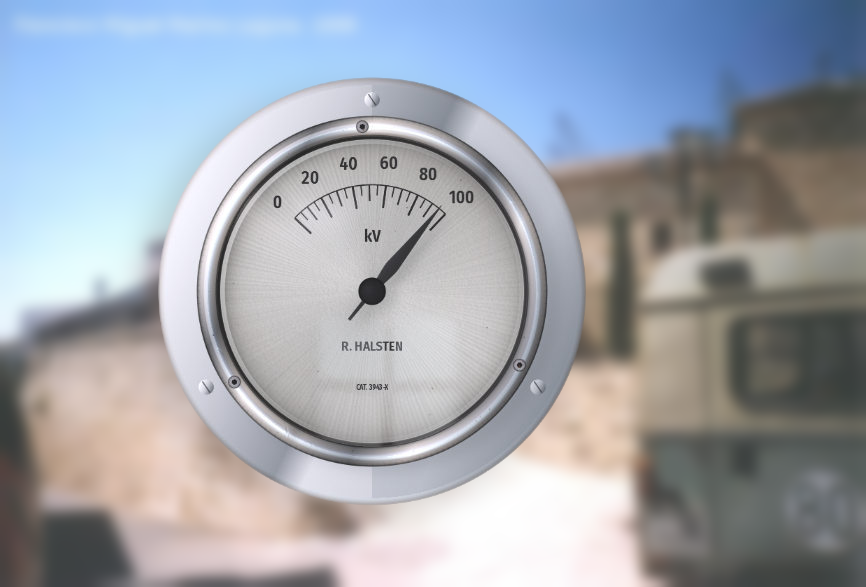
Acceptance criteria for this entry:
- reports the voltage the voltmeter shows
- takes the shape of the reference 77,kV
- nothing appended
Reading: 95,kV
